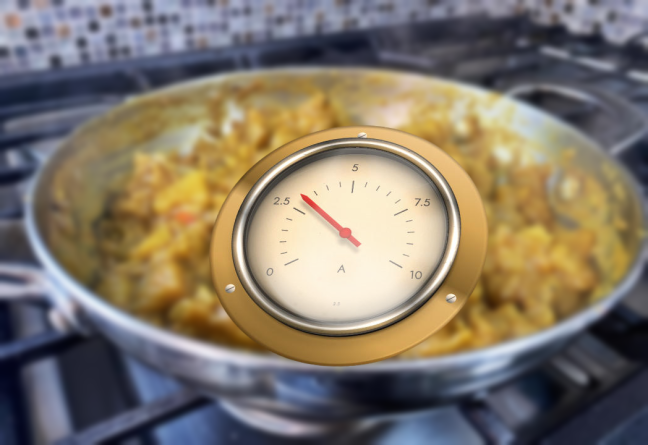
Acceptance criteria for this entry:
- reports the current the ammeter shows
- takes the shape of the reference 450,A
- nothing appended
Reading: 3,A
